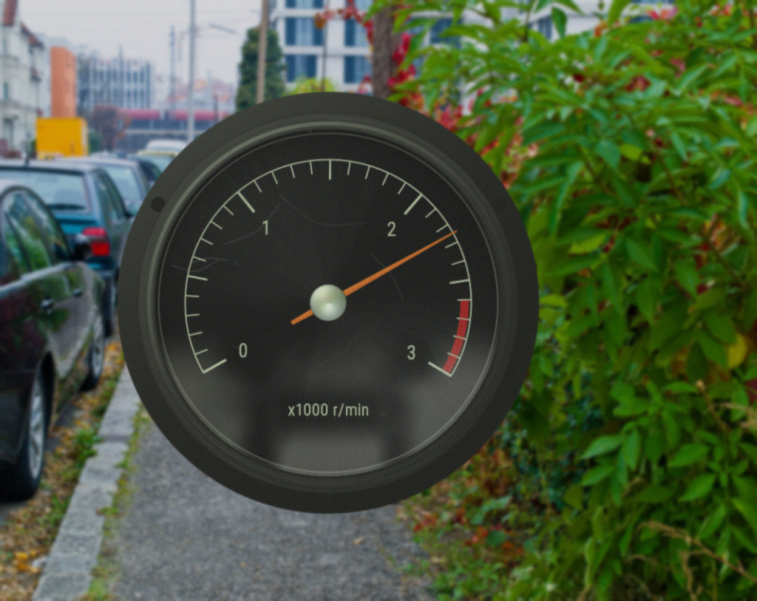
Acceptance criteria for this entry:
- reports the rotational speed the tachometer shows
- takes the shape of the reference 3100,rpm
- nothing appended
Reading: 2250,rpm
